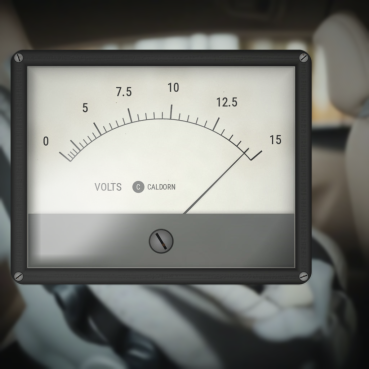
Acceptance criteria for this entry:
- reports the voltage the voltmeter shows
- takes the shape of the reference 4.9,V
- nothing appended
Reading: 14.5,V
